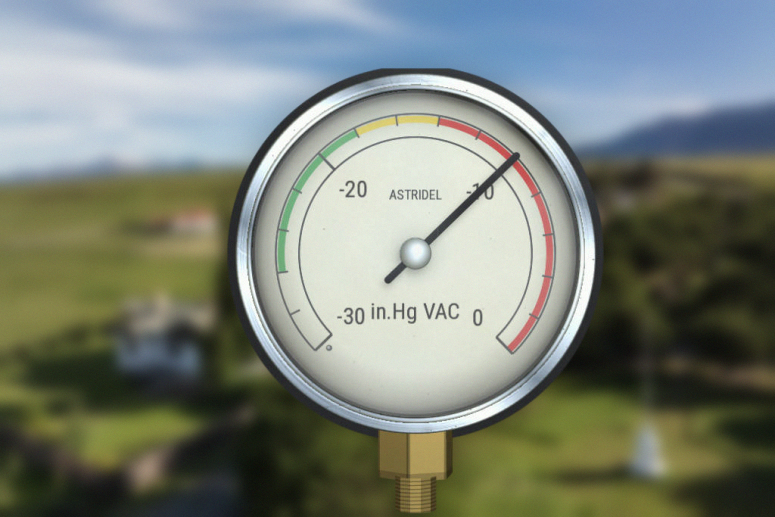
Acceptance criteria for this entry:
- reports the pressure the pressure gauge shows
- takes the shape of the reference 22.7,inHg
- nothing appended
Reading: -10,inHg
